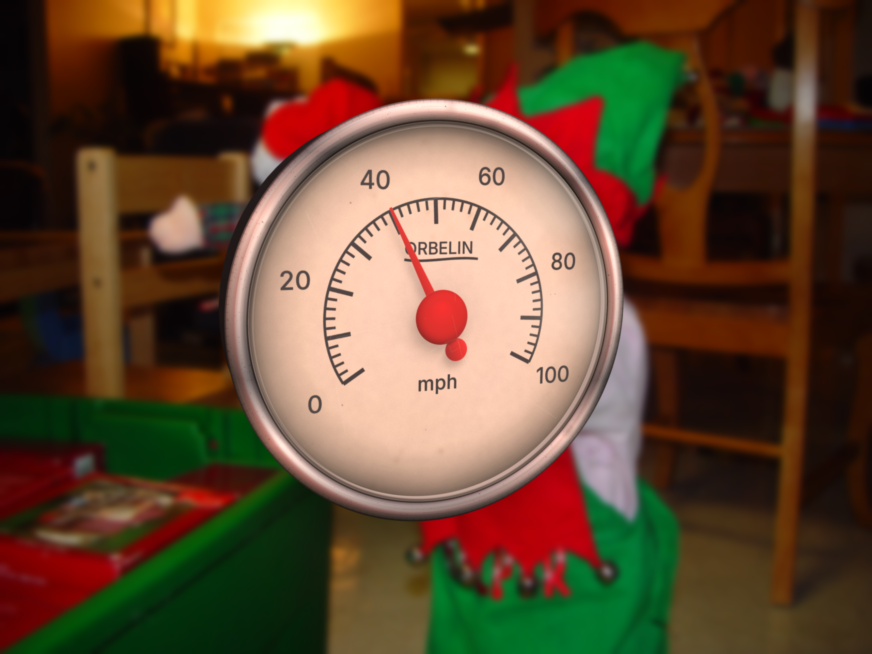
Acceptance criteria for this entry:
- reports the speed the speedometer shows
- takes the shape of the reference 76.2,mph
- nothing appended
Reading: 40,mph
